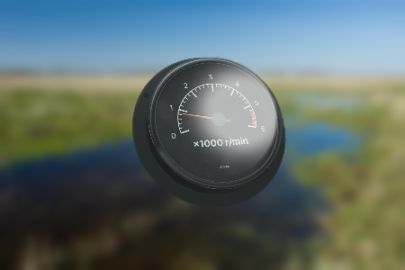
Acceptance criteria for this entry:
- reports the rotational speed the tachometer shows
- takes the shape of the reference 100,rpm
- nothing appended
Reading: 800,rpm
